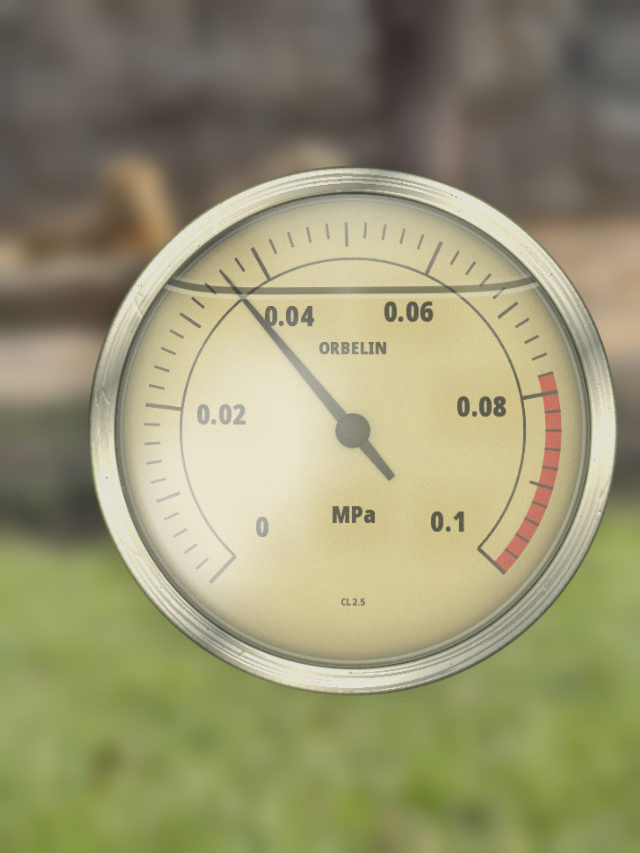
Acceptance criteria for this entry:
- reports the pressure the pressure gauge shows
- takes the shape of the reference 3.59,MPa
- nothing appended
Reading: 0.036,MPa
